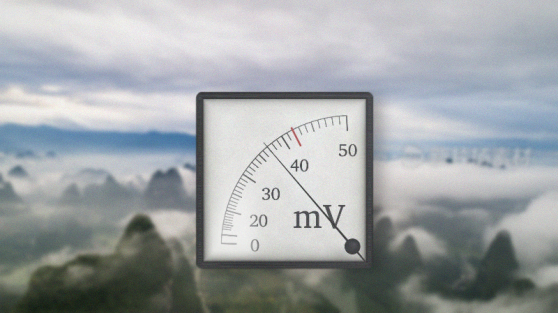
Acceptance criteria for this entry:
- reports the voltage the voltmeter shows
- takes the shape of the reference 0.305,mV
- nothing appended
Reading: 37,mV
